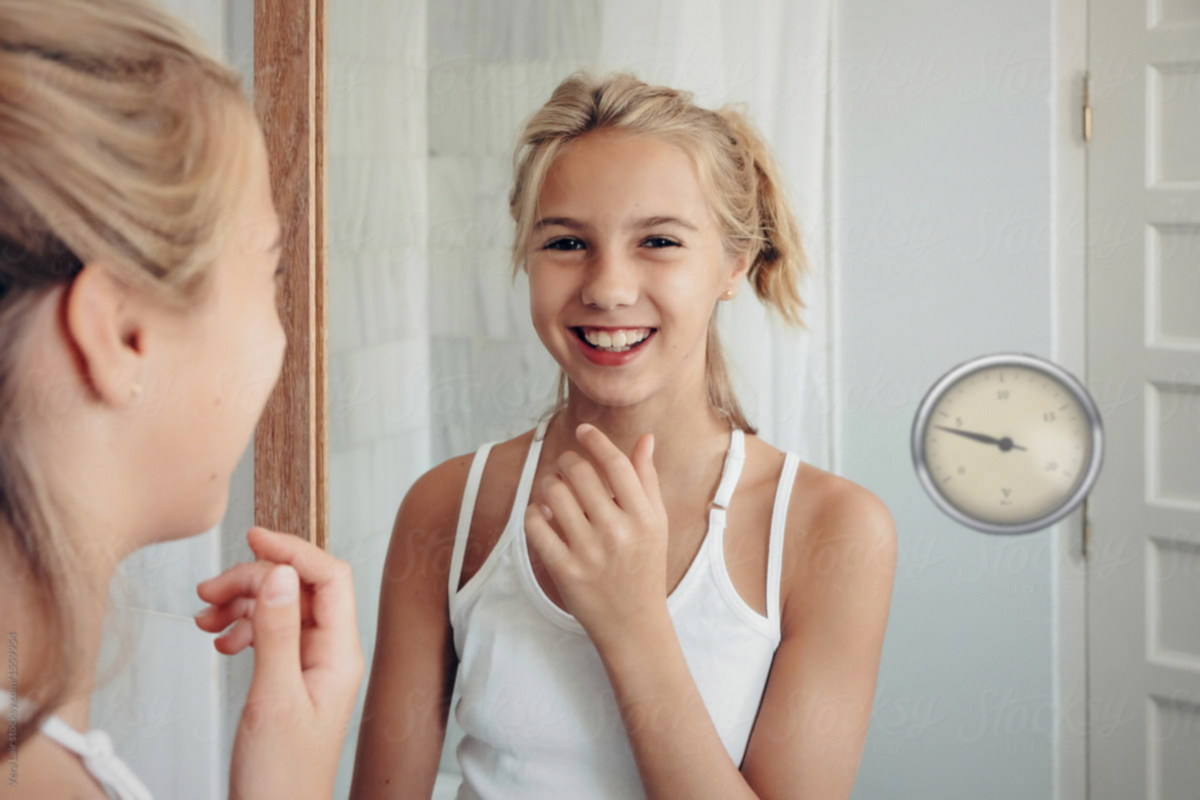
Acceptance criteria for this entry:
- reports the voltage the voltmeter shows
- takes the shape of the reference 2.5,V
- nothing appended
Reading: 4,V
